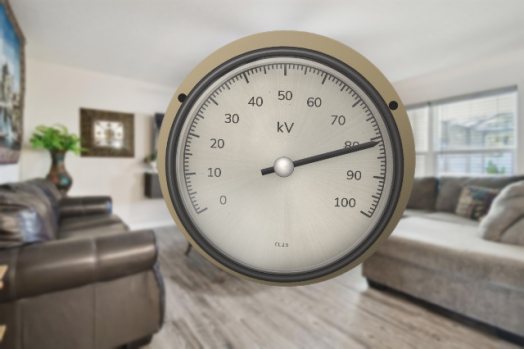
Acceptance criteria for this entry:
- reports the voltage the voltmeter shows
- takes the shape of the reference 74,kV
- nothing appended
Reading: 81,kV
